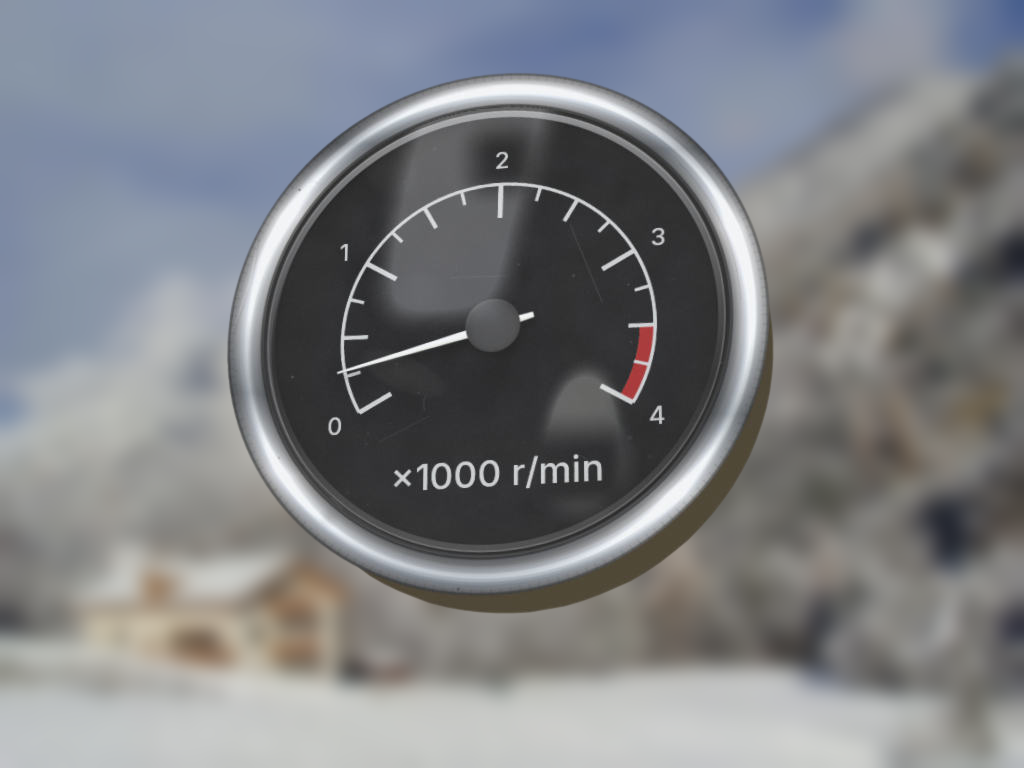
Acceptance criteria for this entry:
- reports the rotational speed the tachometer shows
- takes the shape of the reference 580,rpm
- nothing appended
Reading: 250,rpm
